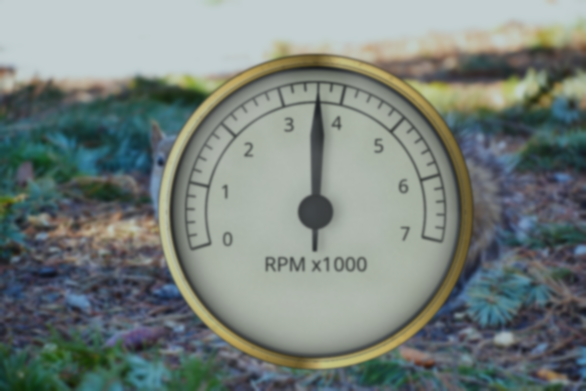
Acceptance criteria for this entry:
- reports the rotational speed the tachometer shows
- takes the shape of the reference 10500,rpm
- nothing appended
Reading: 3600,rpm
